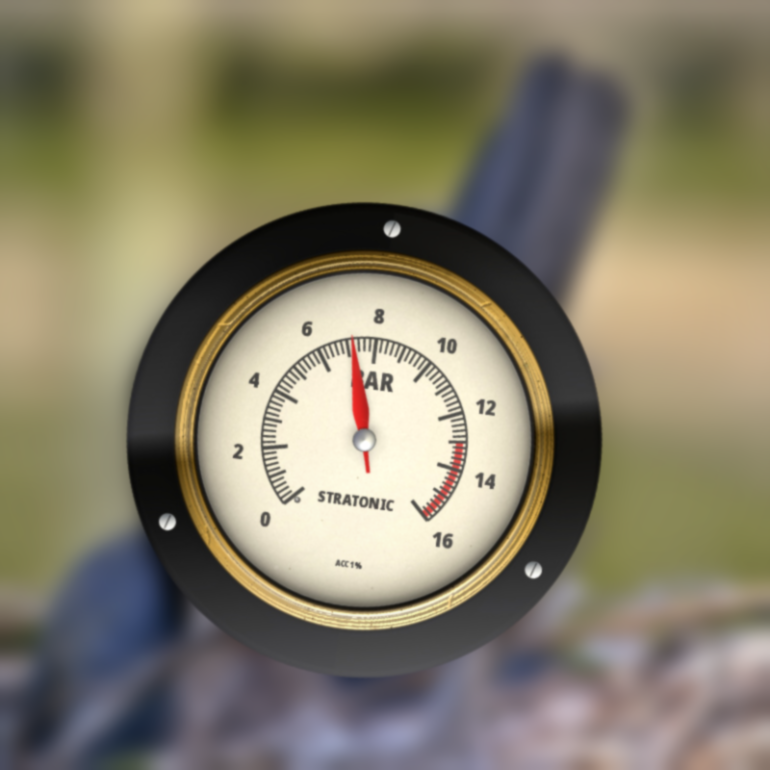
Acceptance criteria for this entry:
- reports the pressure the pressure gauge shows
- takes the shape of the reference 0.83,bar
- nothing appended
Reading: 7.2,bar
